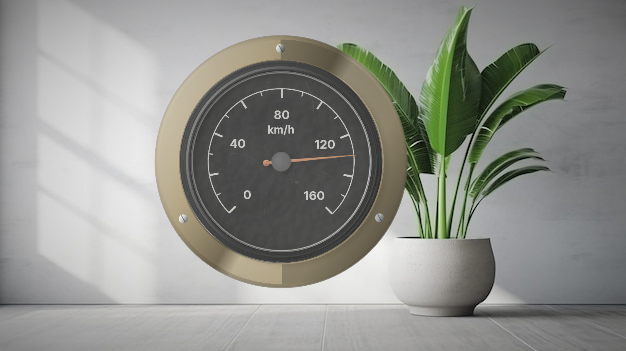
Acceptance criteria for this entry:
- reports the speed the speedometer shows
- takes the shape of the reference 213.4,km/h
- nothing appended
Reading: 130,km/h
